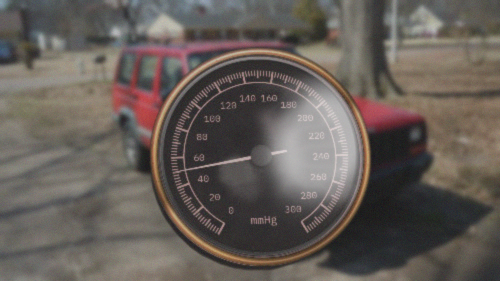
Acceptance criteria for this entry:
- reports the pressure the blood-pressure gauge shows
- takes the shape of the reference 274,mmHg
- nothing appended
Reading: 50,mmHg
